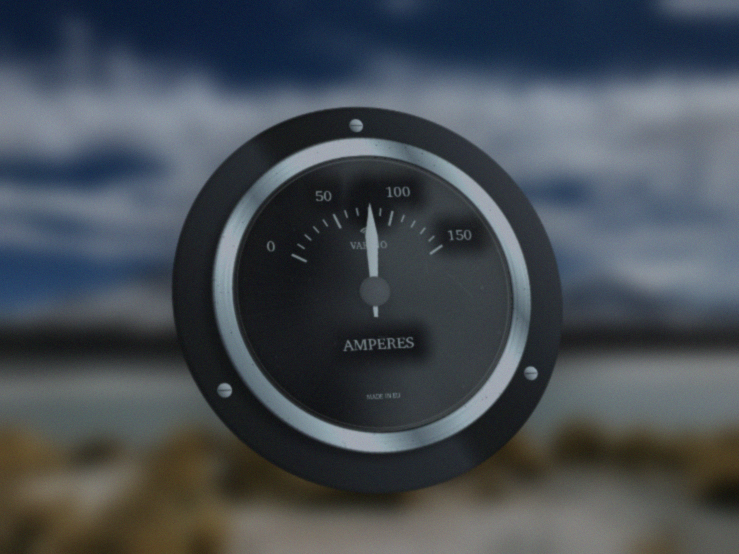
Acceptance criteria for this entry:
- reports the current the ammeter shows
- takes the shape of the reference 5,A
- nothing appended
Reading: 80,A
